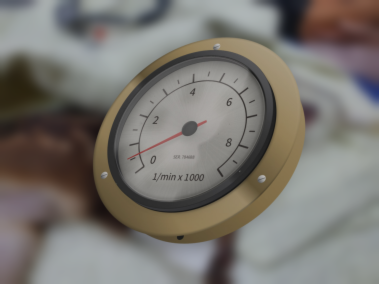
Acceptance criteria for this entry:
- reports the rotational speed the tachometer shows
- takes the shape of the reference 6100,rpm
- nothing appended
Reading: 500,rpm
